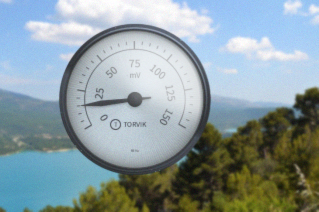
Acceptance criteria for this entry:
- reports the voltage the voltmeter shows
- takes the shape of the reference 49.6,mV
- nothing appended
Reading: 15,mV
